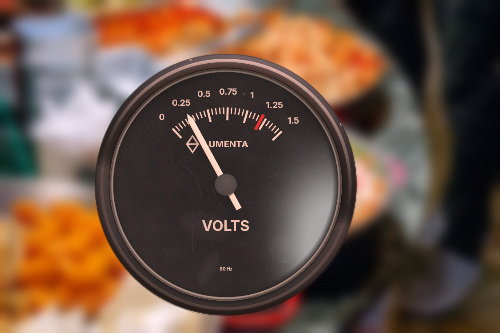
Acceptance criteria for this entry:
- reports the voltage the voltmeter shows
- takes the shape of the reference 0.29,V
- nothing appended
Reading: 0.25,V
